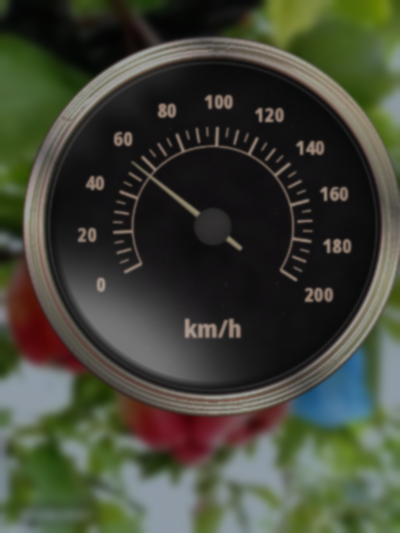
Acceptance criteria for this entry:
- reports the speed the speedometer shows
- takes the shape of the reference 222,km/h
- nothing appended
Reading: 55,km/h
